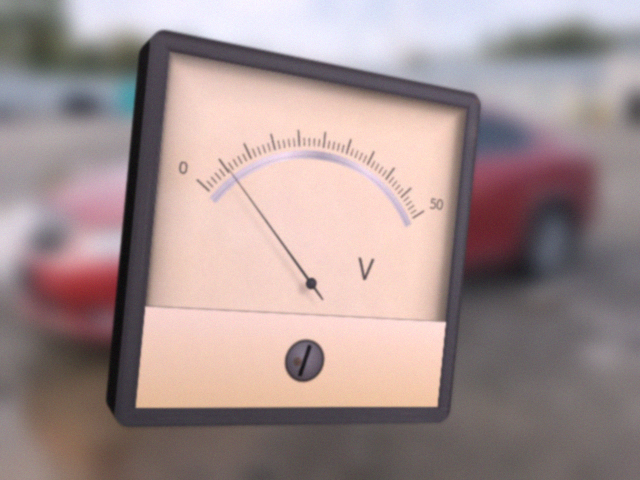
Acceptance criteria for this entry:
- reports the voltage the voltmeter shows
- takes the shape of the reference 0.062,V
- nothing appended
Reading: 5,V
